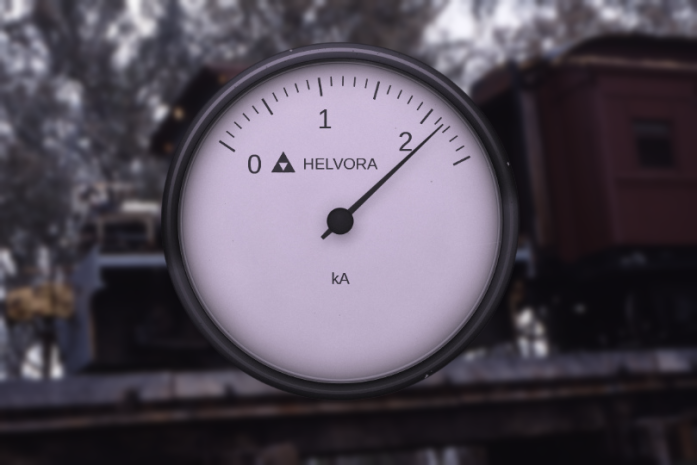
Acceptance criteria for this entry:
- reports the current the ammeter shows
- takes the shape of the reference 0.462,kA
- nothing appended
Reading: 2.15,kA
